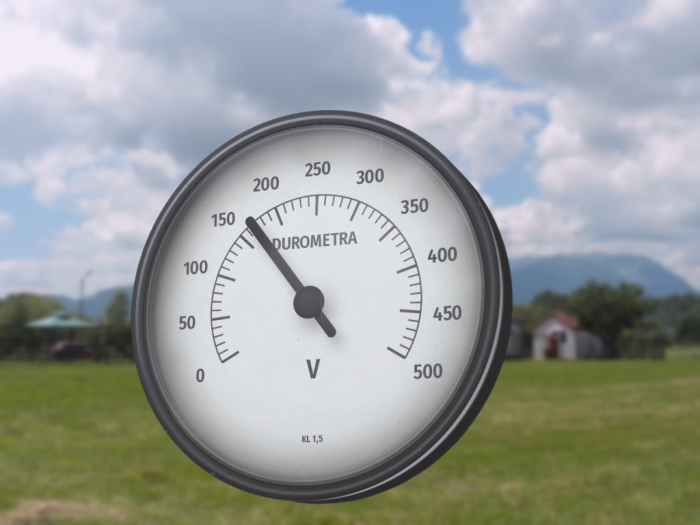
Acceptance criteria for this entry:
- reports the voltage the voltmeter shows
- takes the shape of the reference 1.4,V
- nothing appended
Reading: 170,V
